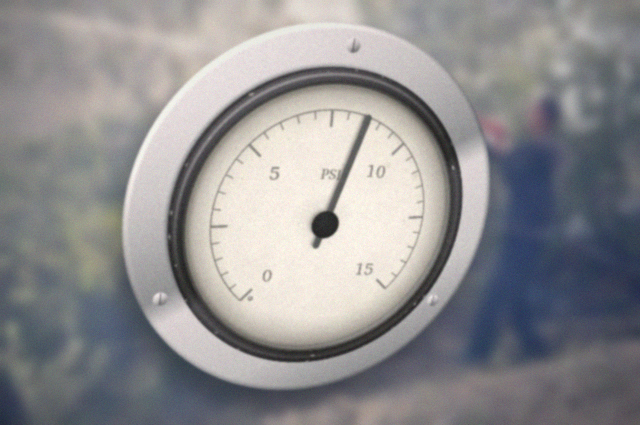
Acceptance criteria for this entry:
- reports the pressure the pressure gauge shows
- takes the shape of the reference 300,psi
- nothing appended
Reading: 8.5,psi
